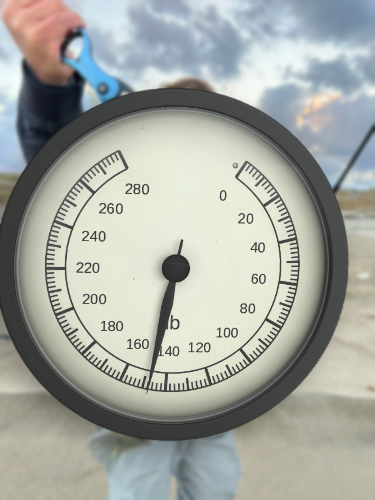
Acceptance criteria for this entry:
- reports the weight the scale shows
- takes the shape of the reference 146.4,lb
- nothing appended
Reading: 148,lb
